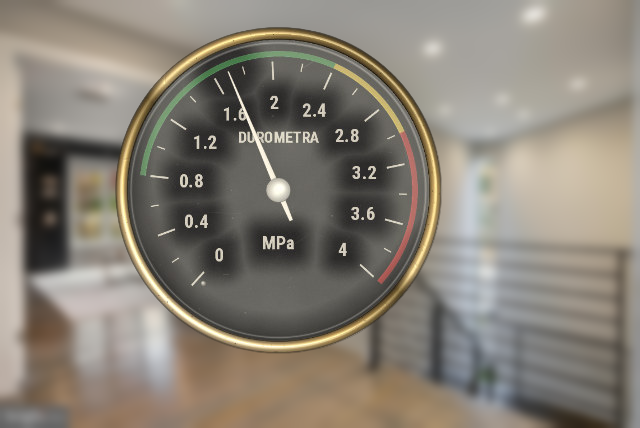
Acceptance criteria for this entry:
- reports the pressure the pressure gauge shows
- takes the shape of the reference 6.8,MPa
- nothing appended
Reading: 1.7,MPa
